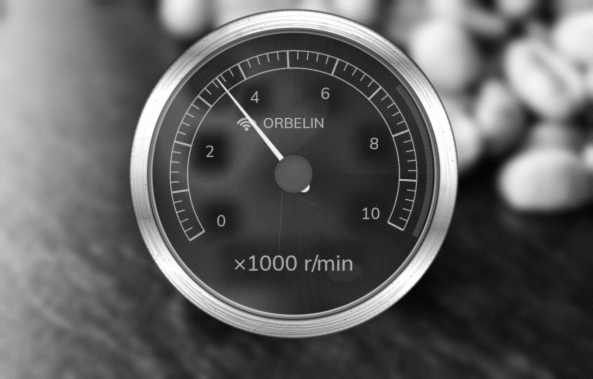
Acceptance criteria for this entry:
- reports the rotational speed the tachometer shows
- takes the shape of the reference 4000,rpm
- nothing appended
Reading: 3500,rpm
